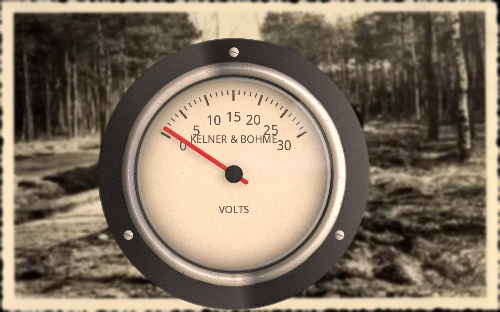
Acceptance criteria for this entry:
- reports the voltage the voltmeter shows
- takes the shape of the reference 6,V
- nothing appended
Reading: 1,V
